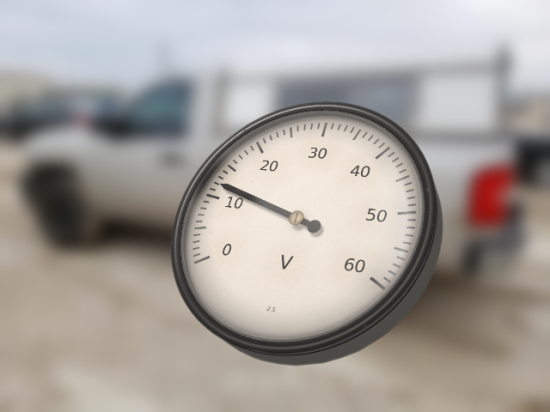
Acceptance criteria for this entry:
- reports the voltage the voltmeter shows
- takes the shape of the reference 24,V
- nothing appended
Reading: 12,V
